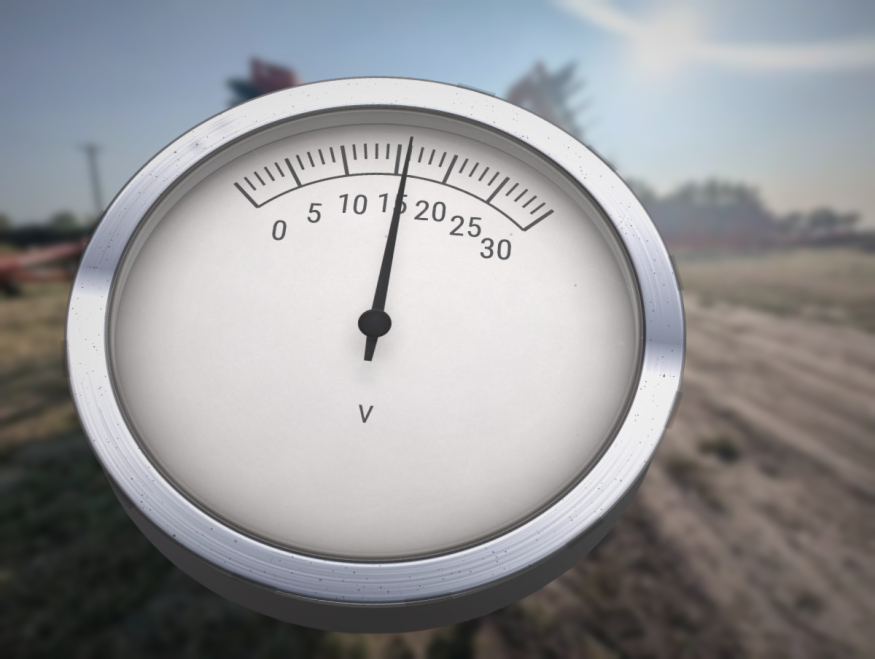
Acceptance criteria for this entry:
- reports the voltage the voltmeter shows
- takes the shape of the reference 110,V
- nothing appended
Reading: 16,V
